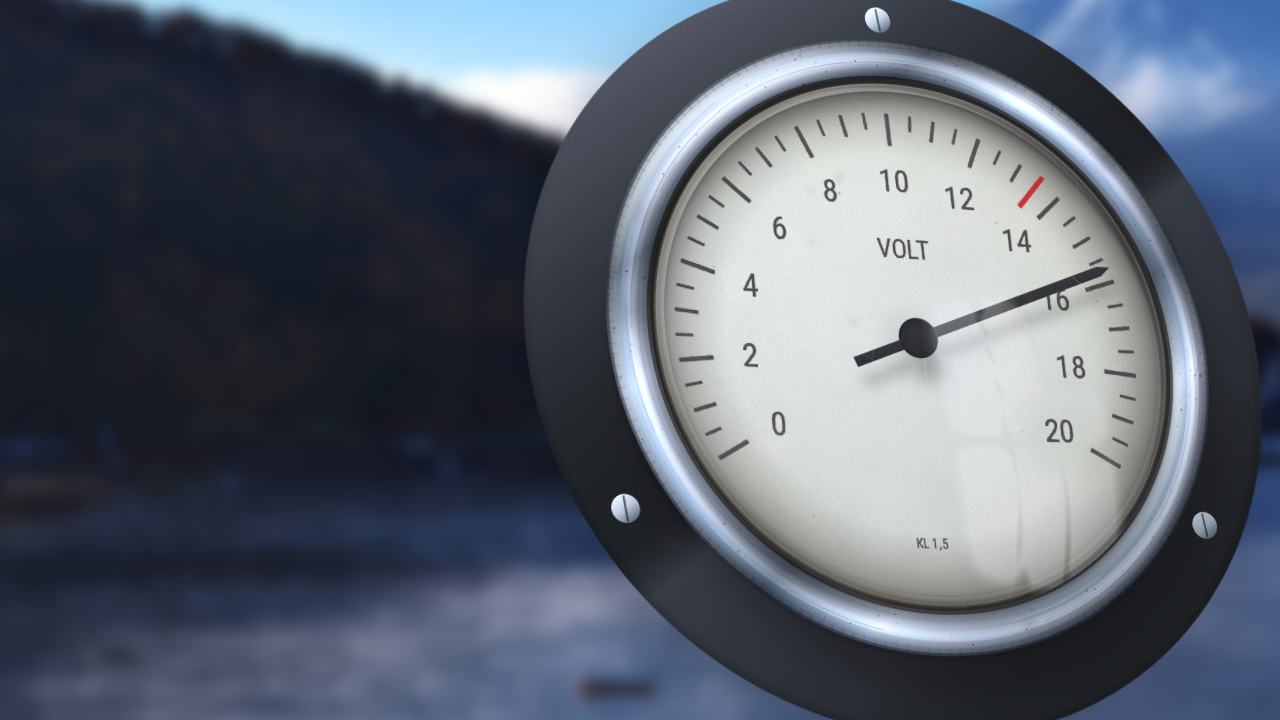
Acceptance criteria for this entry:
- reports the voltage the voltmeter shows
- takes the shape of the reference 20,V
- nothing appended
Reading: 15.75,V
